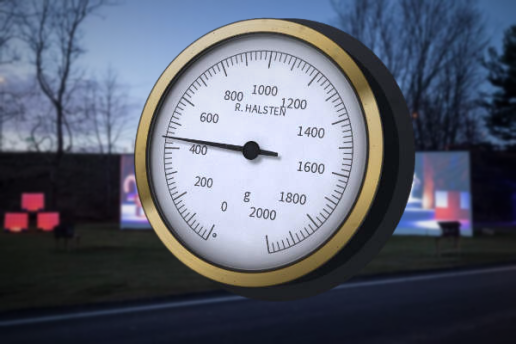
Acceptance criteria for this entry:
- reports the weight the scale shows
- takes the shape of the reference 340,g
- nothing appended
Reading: 440,g
